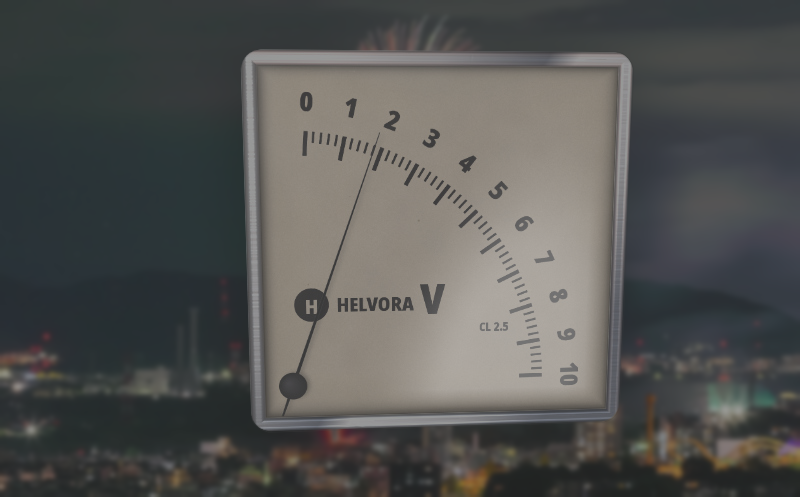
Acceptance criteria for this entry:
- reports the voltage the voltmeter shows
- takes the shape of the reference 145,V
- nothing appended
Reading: 1.8,V
